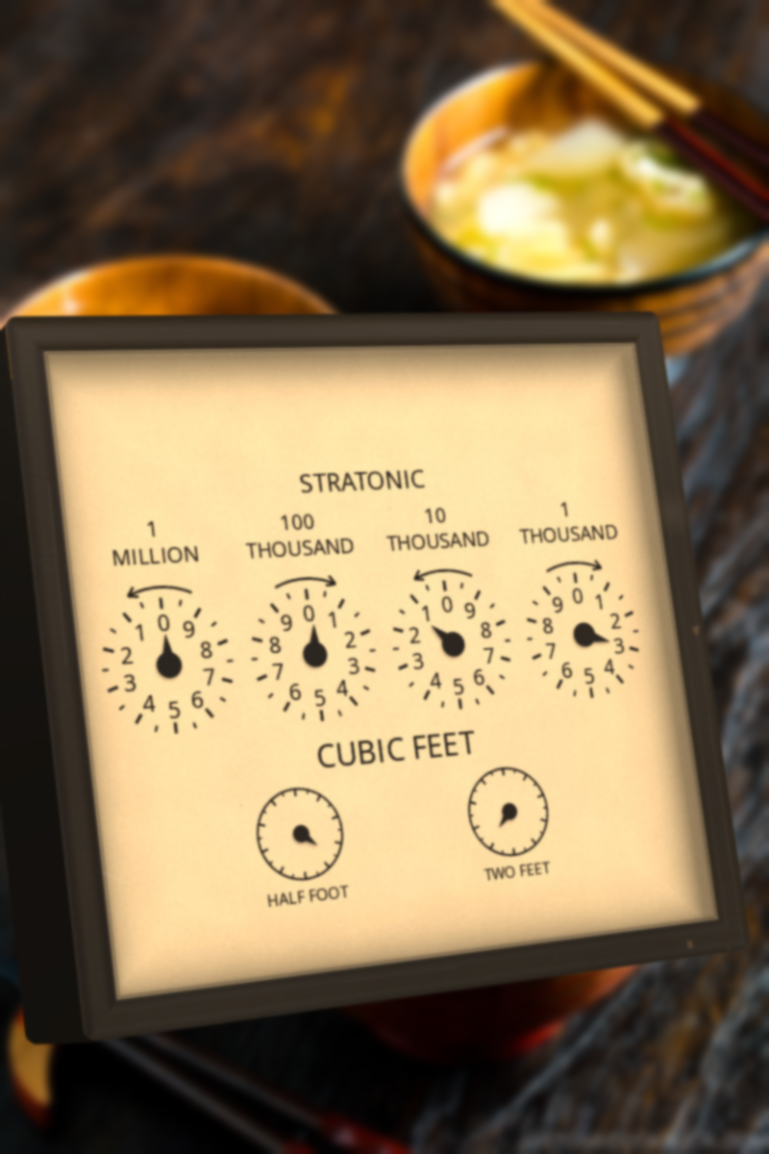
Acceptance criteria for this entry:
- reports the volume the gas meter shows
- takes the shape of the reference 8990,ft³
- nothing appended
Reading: 1300,ft³
